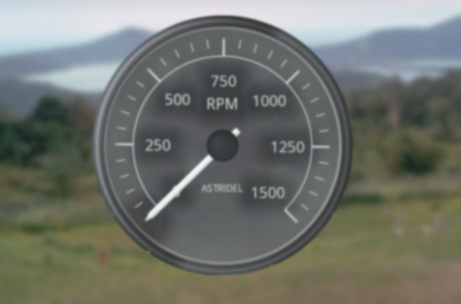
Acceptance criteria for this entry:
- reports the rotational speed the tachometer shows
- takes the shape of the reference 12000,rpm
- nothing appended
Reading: 0,rpm
